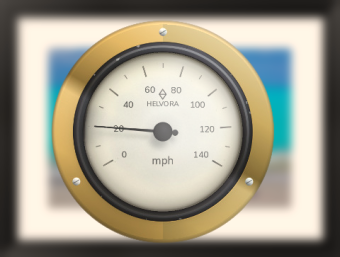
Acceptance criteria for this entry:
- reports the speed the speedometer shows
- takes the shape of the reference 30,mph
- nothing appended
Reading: 20,mph
